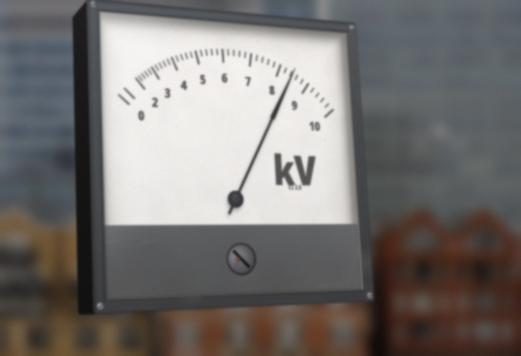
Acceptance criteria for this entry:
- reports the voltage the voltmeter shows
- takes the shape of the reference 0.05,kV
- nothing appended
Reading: 8.4,kV
